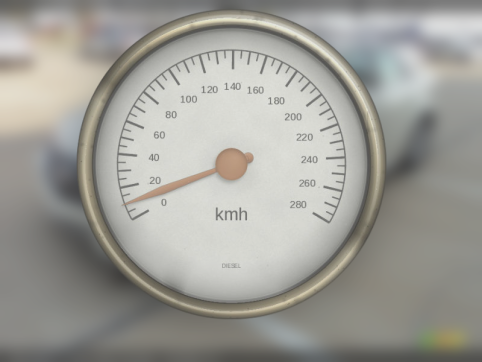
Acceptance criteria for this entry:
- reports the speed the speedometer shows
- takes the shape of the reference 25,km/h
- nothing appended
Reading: 10,km/h
